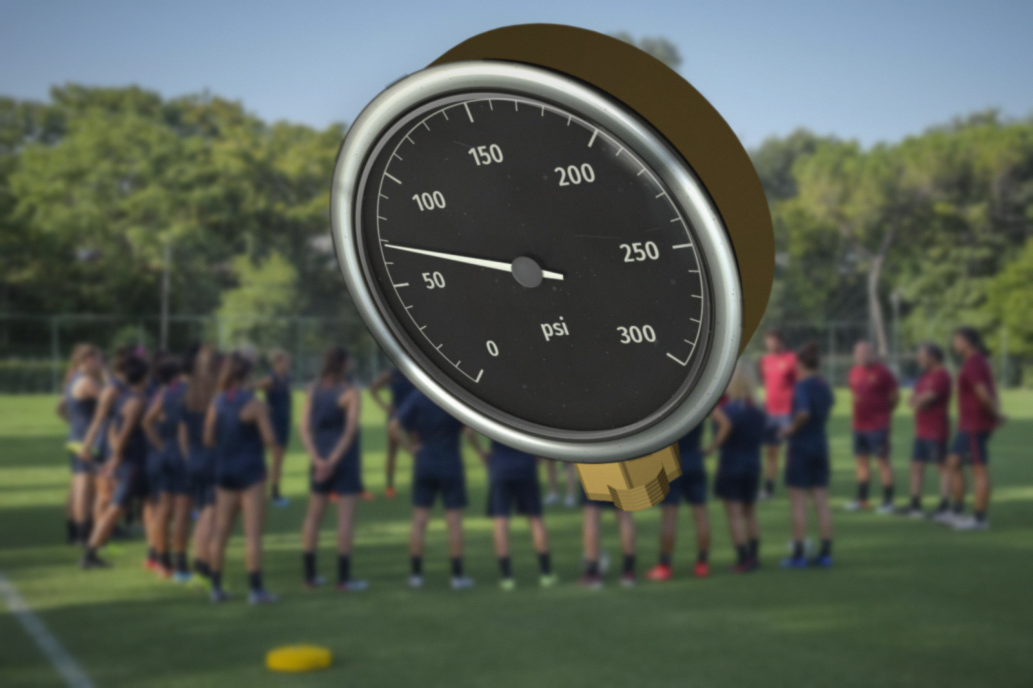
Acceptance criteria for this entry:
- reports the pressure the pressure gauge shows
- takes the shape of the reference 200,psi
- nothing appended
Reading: 70,psi
